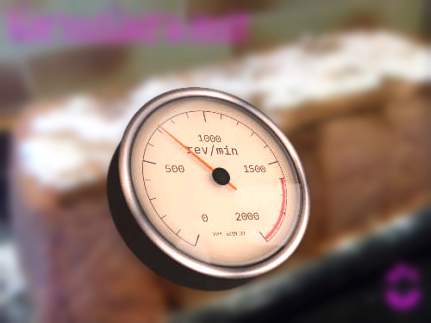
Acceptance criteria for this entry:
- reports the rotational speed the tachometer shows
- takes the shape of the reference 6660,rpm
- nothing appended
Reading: 700,rpm
